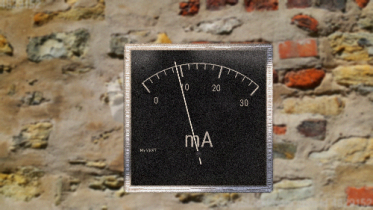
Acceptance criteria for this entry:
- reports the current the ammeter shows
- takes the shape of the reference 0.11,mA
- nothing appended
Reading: 9,mA
